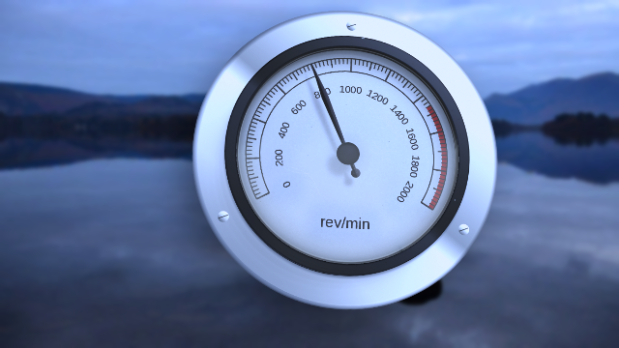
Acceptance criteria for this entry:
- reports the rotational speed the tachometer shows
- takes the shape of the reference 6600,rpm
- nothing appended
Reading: 800,rpm
